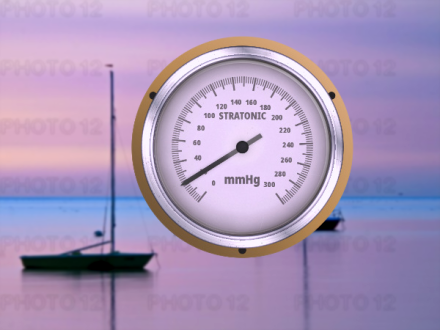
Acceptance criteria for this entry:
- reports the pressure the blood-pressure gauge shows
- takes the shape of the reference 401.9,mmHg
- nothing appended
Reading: 20,mmHg
